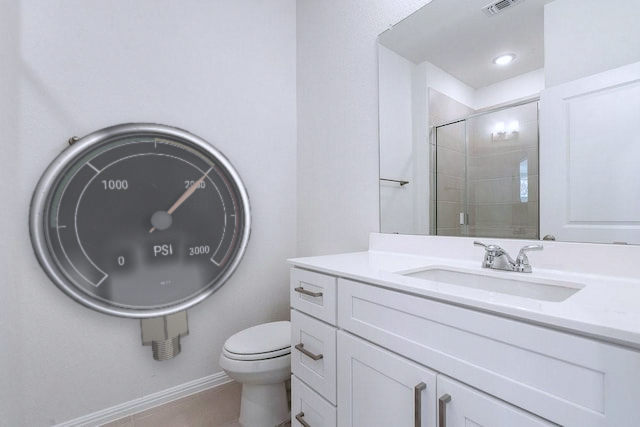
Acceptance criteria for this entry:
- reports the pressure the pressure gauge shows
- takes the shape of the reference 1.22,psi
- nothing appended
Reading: 2000,psi
